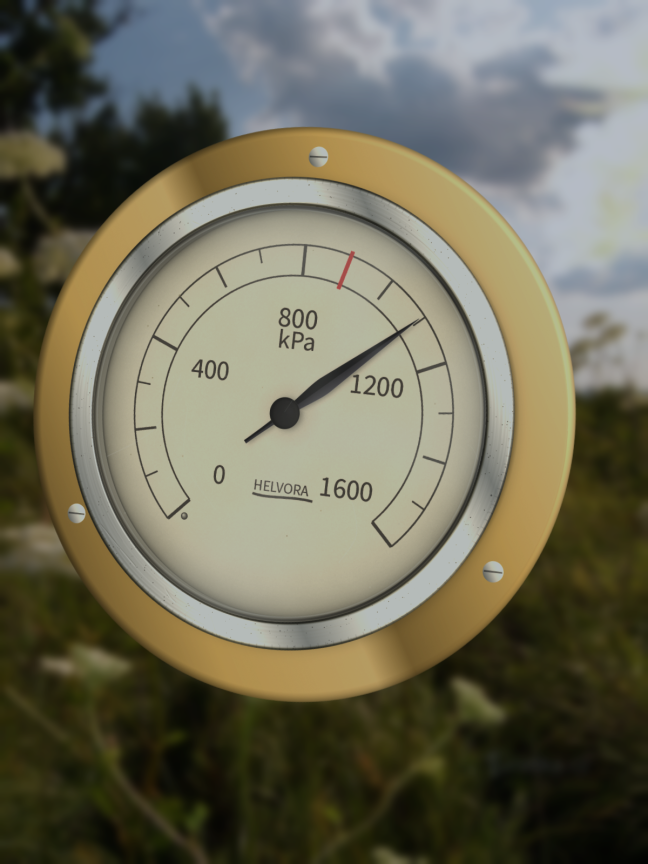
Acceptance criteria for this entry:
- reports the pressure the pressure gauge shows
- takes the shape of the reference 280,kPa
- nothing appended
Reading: 1100,kPa
